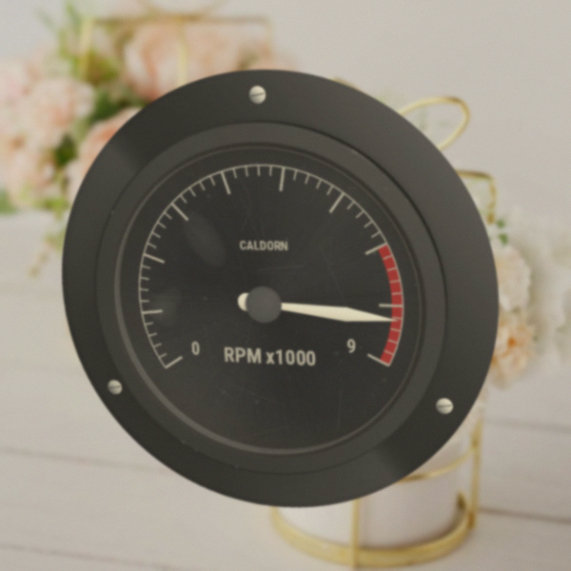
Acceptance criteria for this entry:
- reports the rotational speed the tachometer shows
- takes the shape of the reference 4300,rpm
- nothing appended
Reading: 8200,rpm
